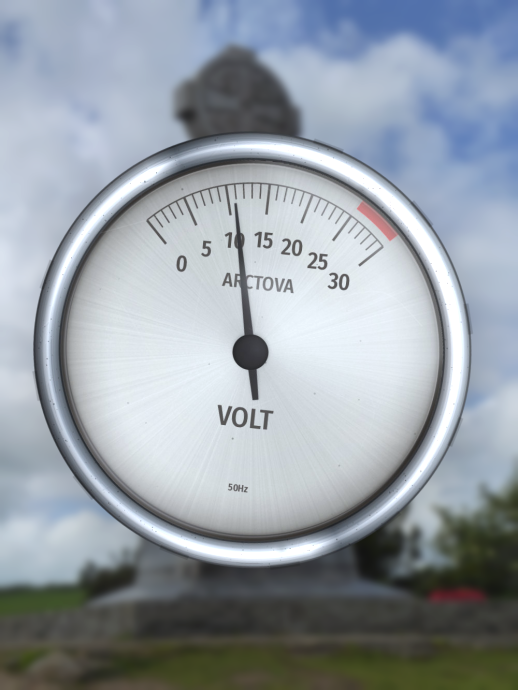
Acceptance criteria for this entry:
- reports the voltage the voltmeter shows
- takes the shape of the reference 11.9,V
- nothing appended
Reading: 11,V
